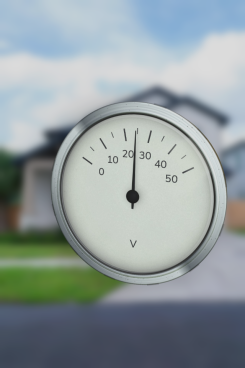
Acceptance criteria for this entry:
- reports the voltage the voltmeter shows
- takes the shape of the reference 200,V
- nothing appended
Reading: 25,V
